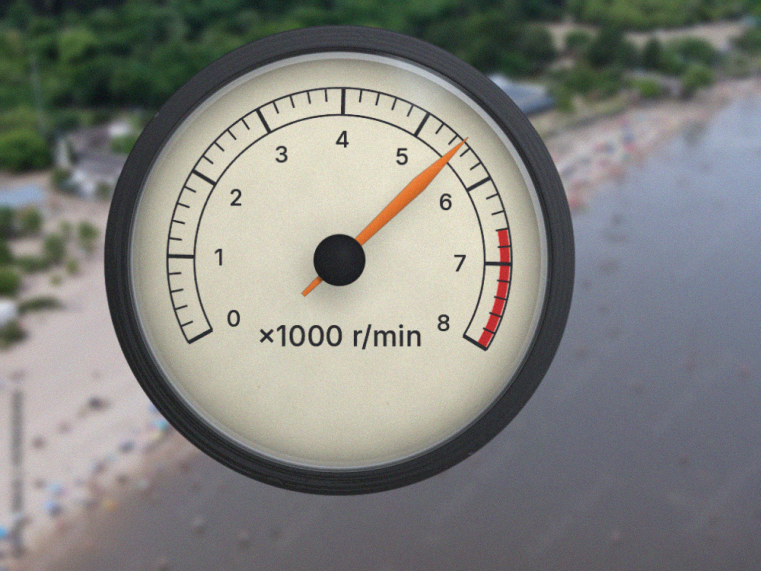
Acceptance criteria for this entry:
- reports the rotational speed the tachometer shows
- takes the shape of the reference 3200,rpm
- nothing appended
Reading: 5500,rpm
